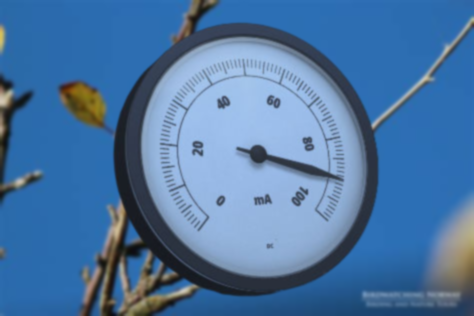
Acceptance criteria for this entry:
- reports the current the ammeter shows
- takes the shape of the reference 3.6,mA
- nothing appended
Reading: 90,mA
